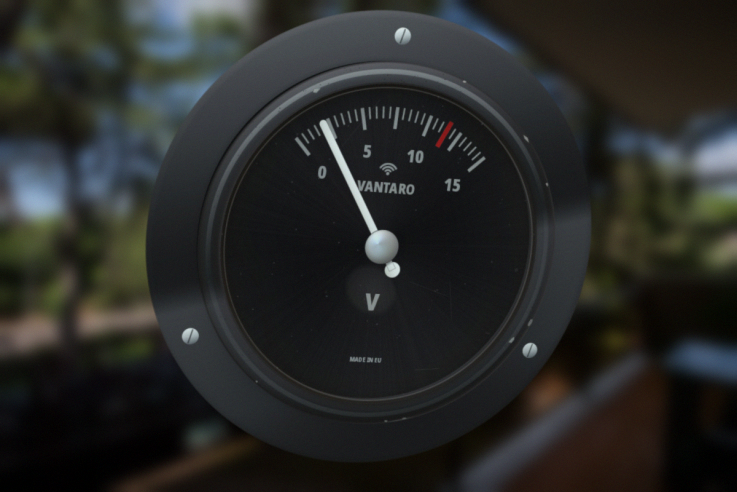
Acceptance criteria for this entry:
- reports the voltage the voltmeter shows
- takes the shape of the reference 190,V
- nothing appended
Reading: 2,V
